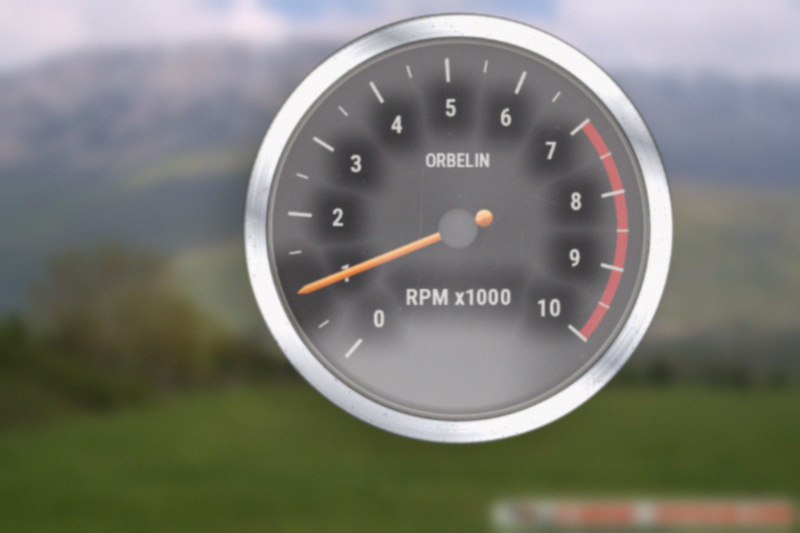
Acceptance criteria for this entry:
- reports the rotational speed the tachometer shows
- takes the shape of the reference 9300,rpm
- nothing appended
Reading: 1000,rpm
